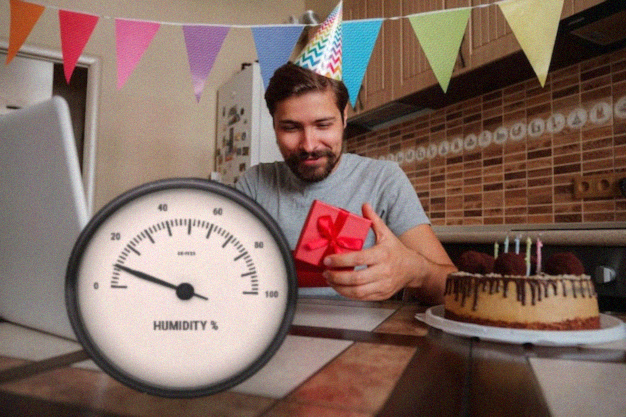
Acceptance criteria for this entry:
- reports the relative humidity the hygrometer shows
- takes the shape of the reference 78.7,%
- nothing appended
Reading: 10,%
